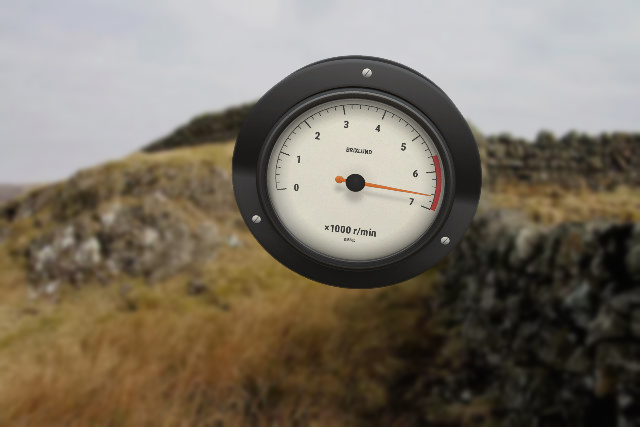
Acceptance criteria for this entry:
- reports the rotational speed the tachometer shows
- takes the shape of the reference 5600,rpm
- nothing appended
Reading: 6600,rpm
